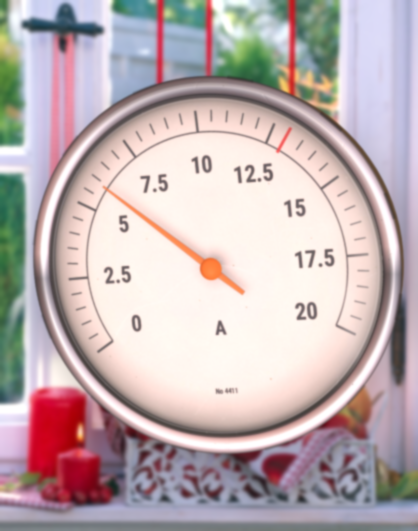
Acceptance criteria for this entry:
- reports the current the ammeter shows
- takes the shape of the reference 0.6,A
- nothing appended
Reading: 6,A
